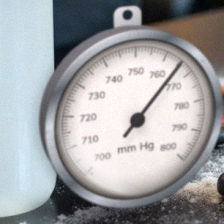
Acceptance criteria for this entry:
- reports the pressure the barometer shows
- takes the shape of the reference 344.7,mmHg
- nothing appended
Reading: 765,mmHg
